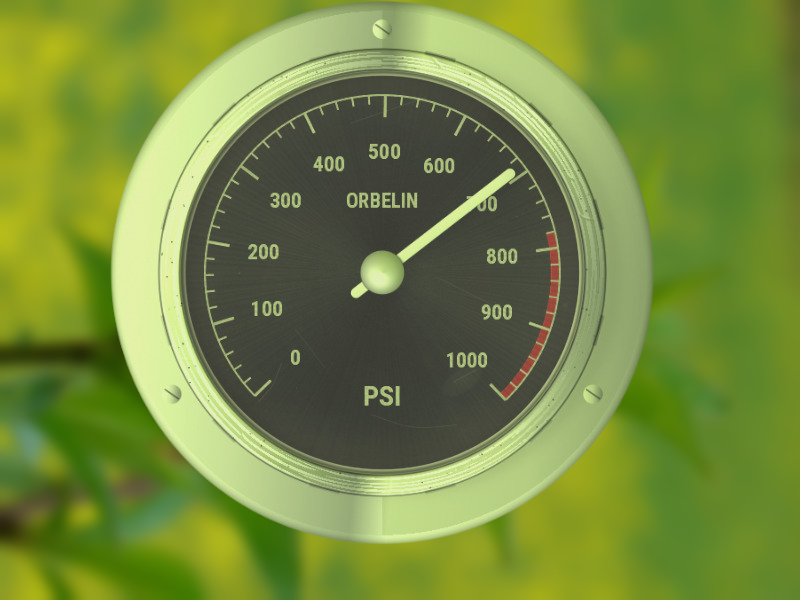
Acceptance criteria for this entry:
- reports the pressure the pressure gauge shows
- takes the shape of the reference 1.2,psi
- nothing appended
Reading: 690,psi
